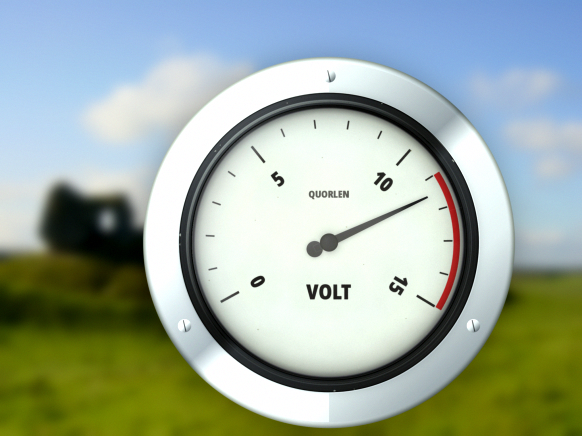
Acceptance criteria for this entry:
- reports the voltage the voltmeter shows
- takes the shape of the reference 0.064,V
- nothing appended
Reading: 11.5,V
